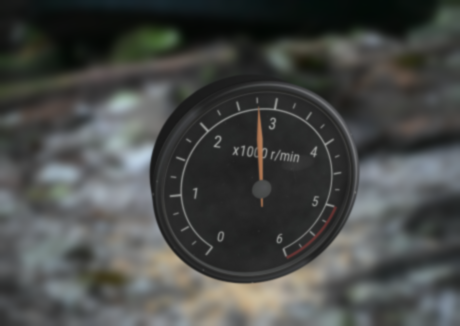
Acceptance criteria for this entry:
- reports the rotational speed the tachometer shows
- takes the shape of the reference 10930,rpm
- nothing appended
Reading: 2750,rpm
